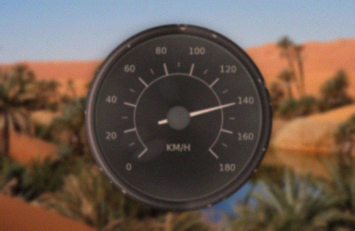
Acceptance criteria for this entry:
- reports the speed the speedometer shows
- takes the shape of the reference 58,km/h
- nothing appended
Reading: 140,km/h
